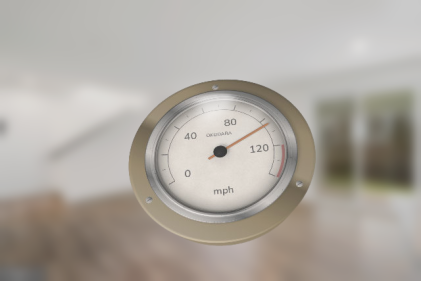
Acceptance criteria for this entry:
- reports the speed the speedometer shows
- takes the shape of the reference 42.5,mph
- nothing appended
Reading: 105,mph
